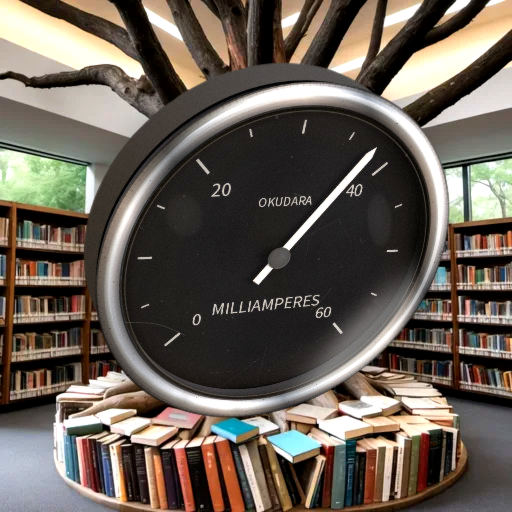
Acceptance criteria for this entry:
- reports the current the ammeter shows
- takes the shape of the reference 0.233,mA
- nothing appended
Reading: 37.5,mA
